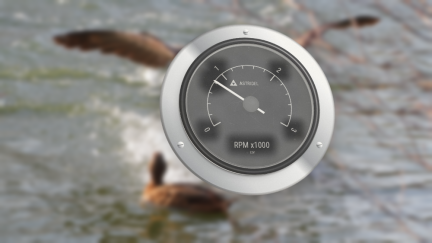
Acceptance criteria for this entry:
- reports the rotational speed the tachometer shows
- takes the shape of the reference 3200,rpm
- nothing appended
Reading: 800,rpm
